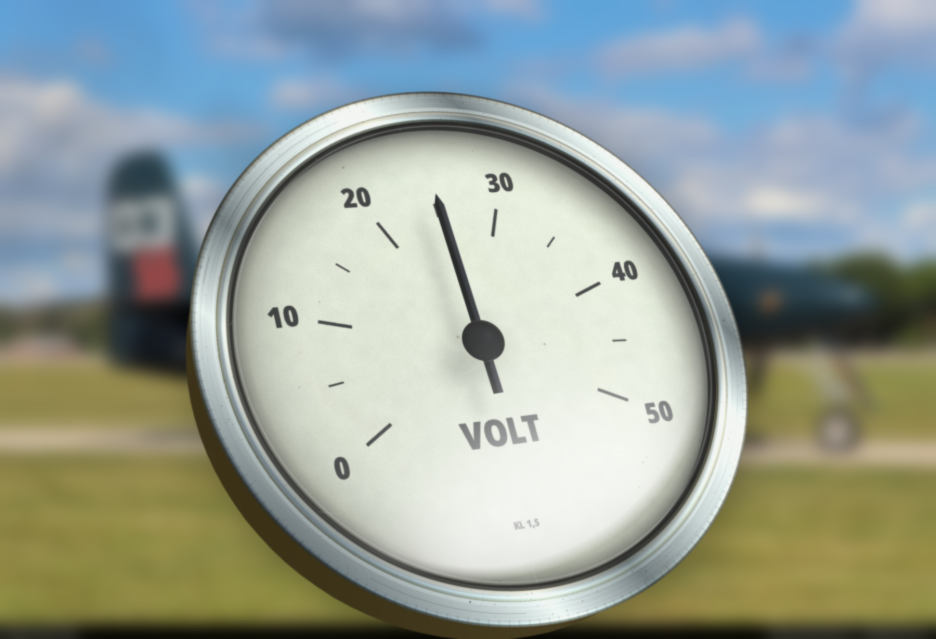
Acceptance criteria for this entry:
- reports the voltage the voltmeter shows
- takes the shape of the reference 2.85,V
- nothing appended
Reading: 25,V
